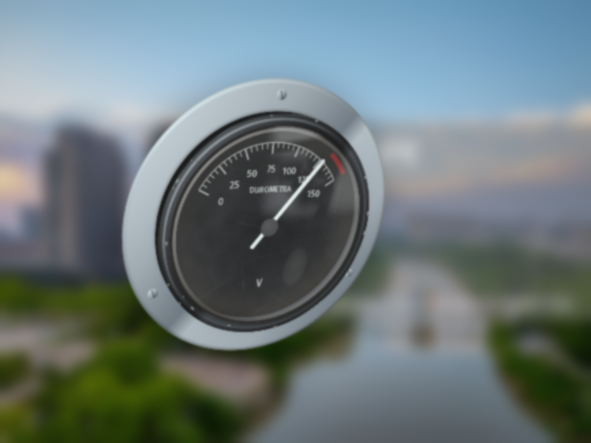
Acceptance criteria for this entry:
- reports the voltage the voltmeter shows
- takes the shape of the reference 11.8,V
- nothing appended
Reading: 125,V
